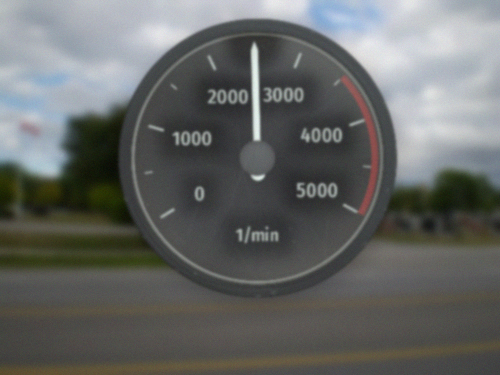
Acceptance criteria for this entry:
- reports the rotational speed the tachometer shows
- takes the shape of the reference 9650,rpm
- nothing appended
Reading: 2500,rpm
